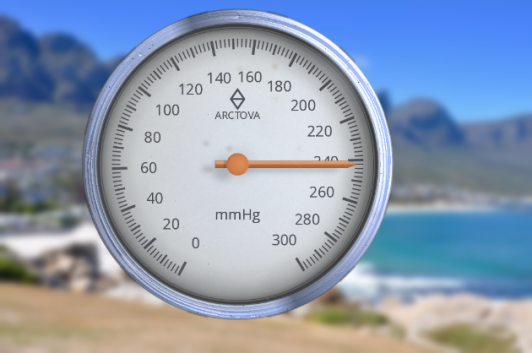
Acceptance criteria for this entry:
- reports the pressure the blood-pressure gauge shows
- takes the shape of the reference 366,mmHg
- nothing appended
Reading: 242,mmHg
